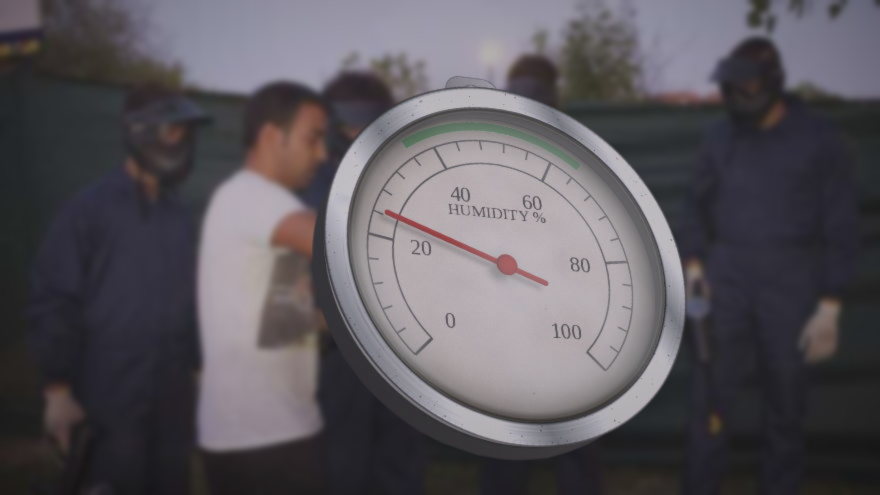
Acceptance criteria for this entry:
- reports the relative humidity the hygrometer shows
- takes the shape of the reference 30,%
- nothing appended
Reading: 24,%
